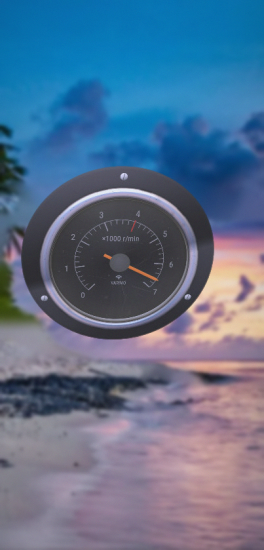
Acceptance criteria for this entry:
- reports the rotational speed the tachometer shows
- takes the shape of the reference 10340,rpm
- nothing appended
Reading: 6600,rpm
